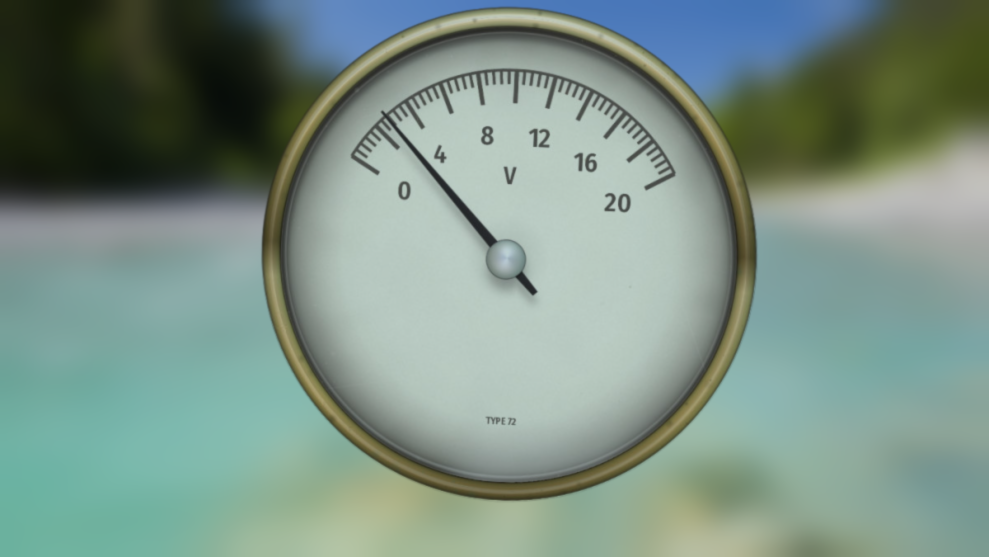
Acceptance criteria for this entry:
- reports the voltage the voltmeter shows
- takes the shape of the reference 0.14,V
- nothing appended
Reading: 2.8,V
